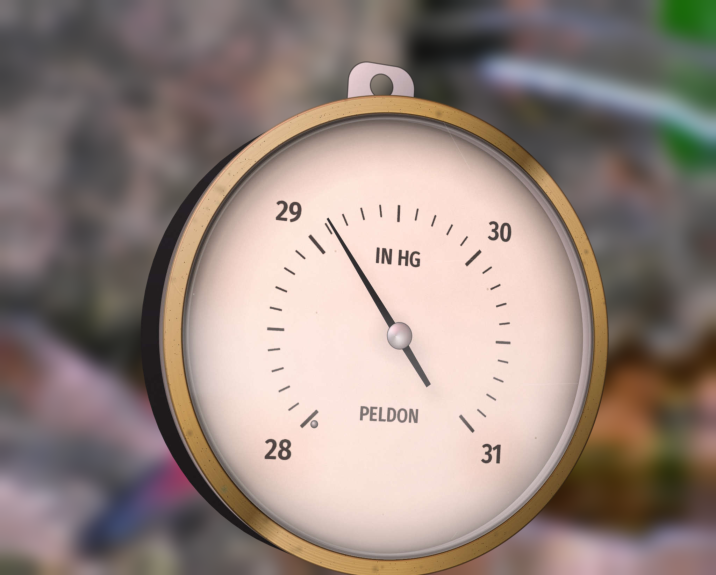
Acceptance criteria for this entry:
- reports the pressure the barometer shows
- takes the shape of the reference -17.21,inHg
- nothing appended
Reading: 29.1,inHg
